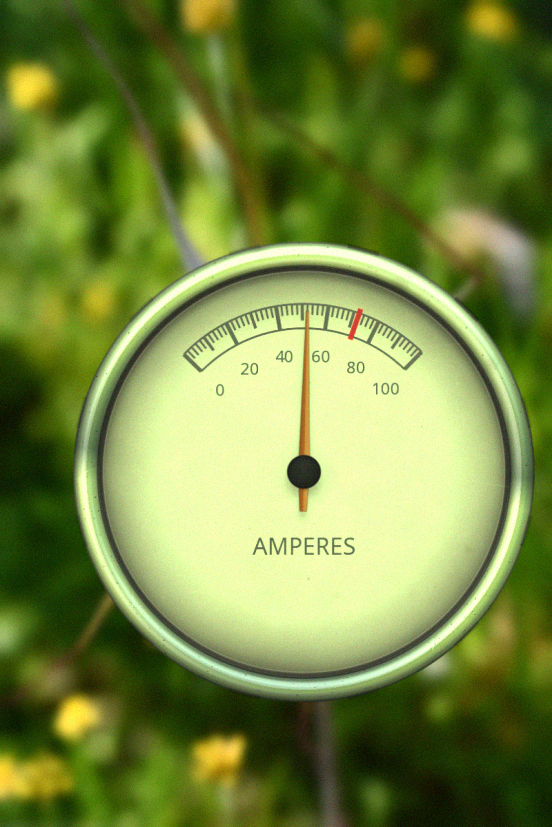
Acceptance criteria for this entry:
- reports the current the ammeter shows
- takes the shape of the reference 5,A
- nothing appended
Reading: 52,A
